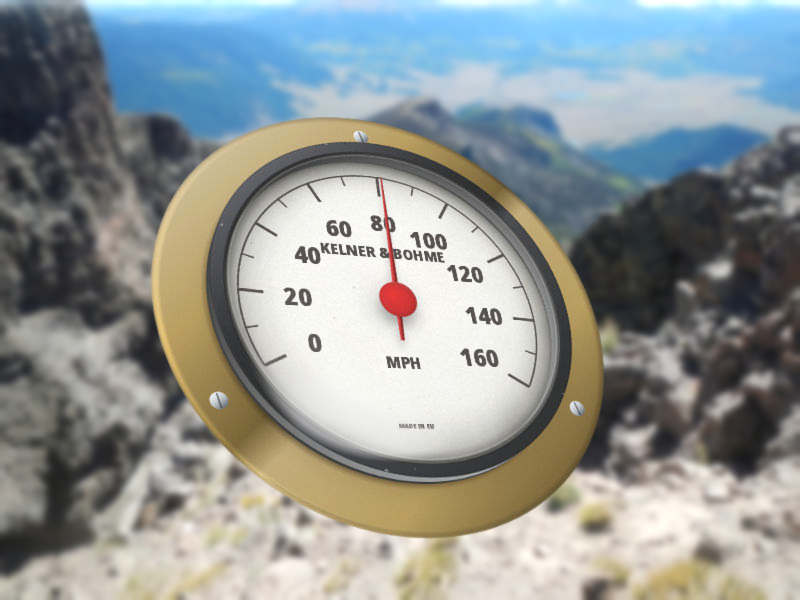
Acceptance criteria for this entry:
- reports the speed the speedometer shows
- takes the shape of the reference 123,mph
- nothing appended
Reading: 80,mph
